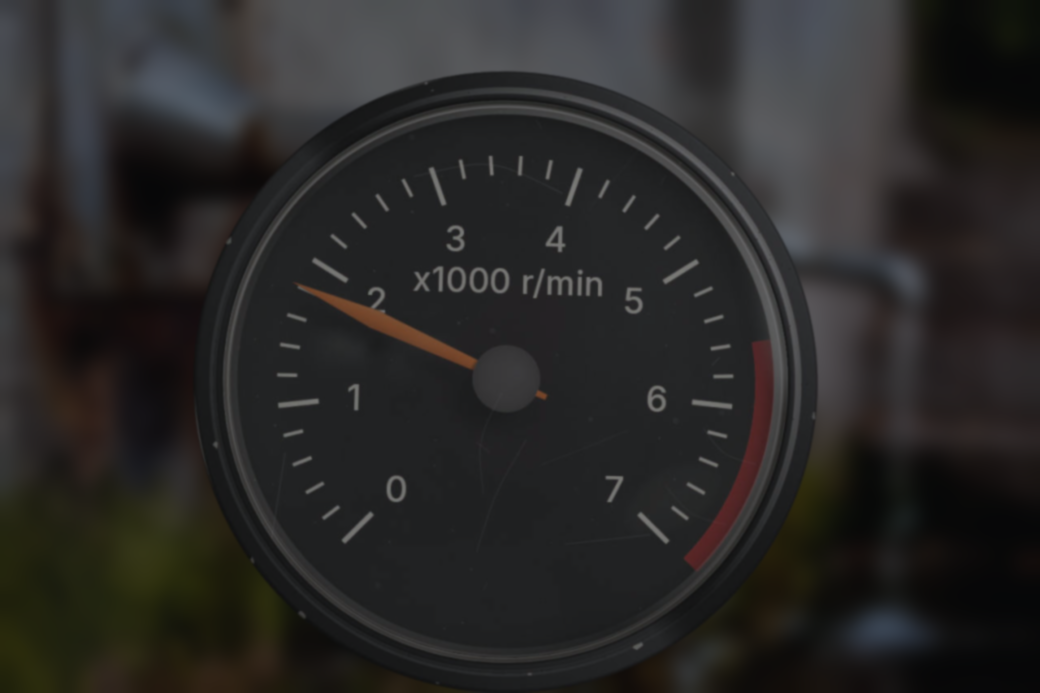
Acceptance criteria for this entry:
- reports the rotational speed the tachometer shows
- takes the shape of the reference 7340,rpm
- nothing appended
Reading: 1800,rpm
